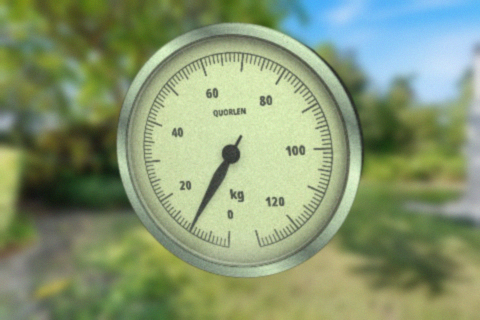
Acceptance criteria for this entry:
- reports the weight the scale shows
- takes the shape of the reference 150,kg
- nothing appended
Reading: 10,kg
